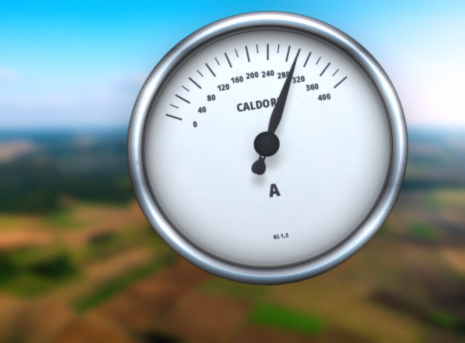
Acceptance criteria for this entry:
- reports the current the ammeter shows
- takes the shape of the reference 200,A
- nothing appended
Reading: 300,A
